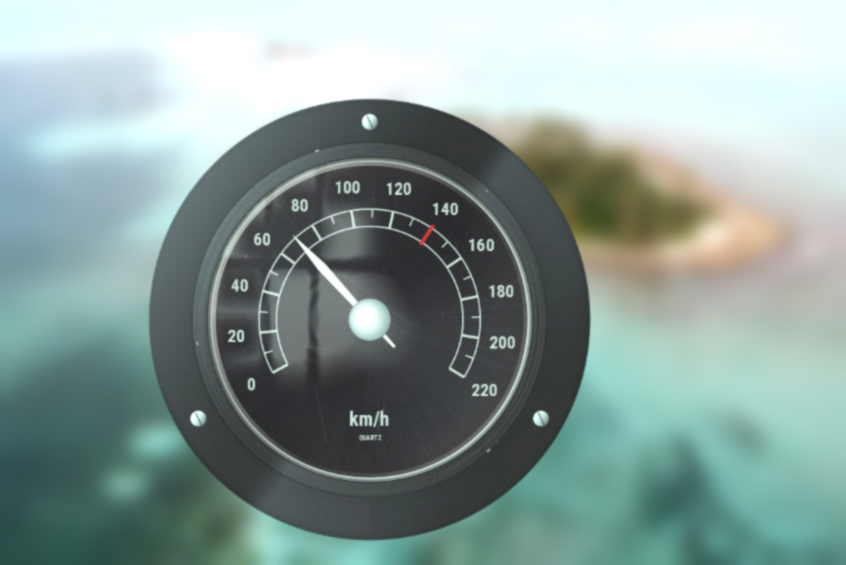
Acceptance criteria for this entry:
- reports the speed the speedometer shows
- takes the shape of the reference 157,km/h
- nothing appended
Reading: 70,km/h
